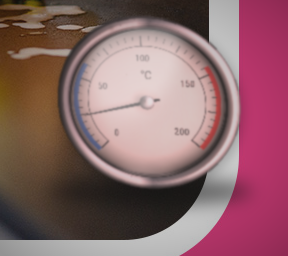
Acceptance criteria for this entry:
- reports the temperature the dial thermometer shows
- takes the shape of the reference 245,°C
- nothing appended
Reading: 25,°C
